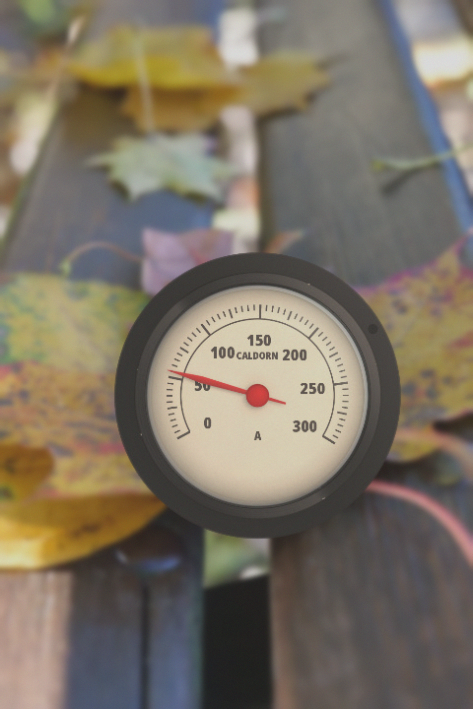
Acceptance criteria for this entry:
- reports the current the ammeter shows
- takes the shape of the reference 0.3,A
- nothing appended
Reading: 55,A
